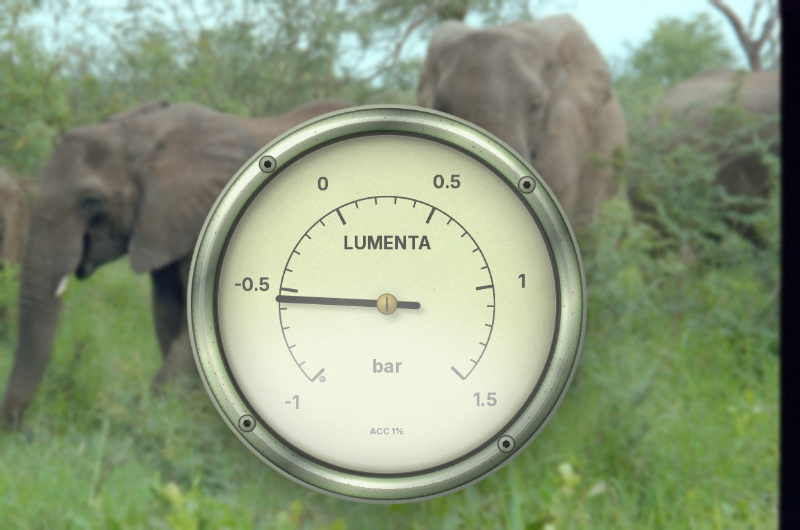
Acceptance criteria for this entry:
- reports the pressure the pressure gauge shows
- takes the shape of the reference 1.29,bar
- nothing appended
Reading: -0.55,bar
